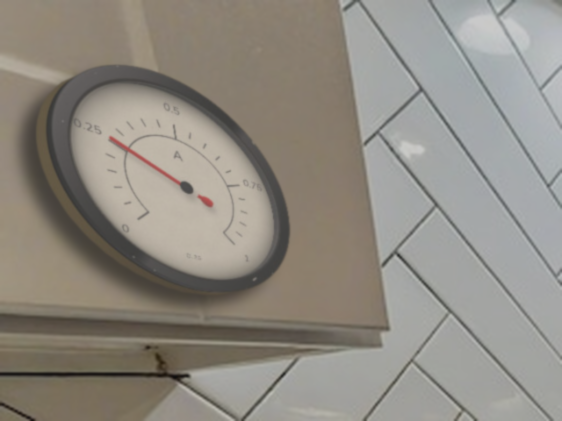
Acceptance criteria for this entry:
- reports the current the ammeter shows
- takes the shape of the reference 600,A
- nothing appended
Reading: 0.25,A
